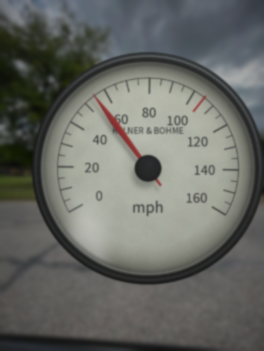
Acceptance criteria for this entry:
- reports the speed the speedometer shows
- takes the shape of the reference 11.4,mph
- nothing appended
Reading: 55,mph
